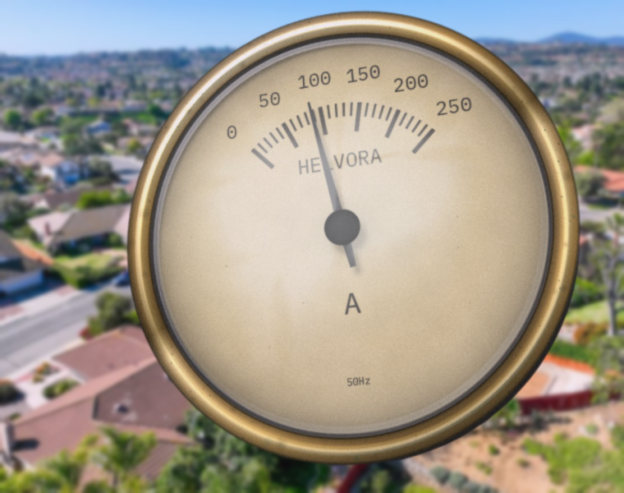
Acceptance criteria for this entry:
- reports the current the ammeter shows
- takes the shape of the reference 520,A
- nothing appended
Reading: 90,A
